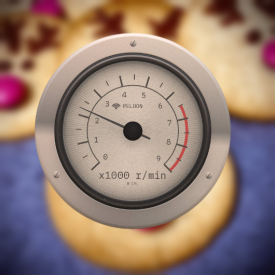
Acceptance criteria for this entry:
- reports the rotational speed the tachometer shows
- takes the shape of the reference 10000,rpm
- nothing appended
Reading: 2250,rpm
